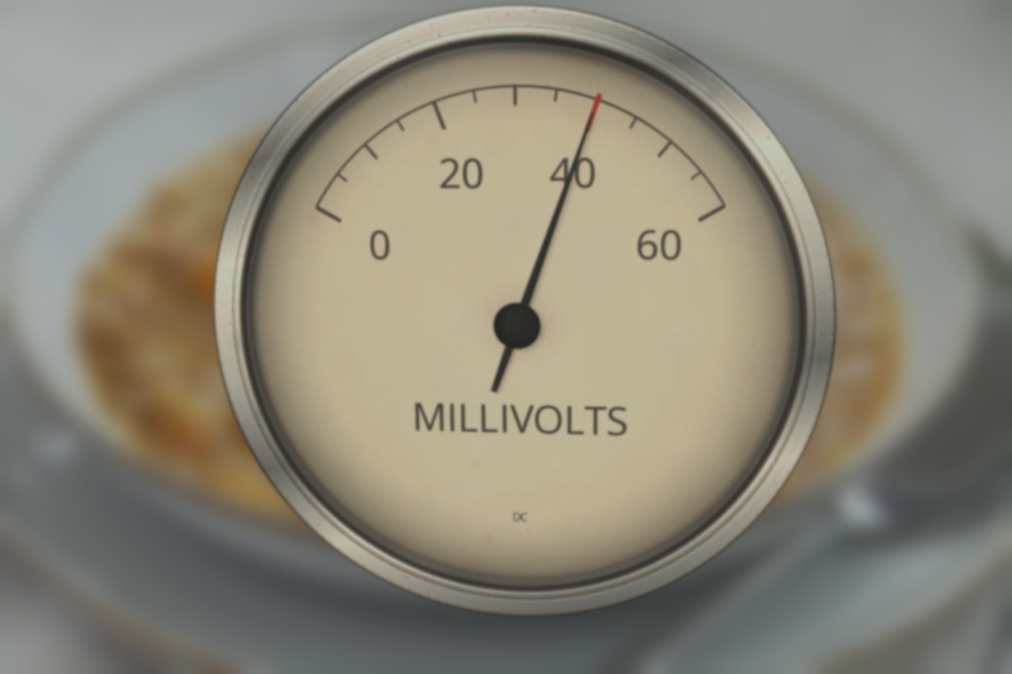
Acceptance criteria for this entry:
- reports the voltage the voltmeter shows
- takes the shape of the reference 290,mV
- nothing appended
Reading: 40,mV
